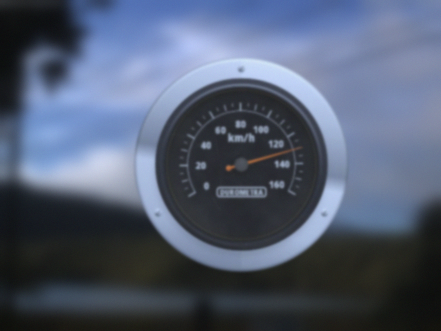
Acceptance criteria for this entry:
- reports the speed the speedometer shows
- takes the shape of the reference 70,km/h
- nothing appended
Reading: 130,km/h
